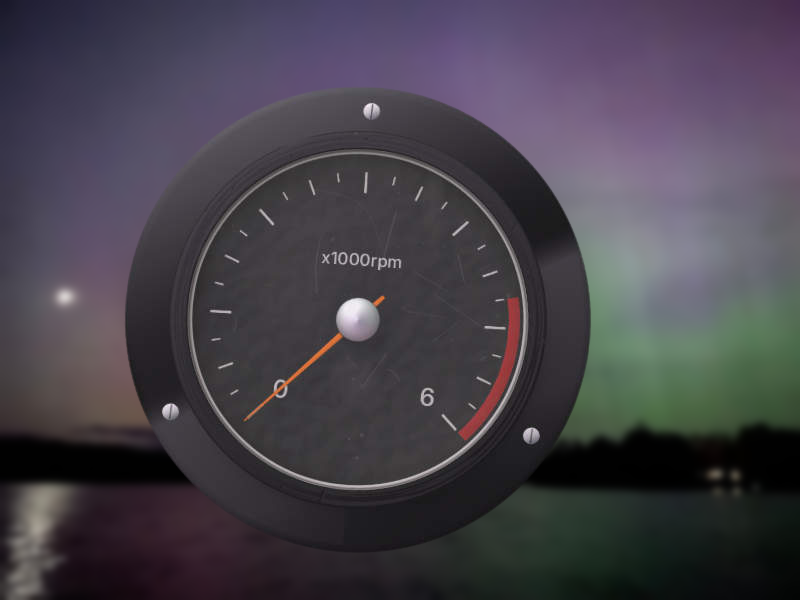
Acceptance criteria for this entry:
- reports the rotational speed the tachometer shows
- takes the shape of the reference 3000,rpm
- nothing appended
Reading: 0,rpm
